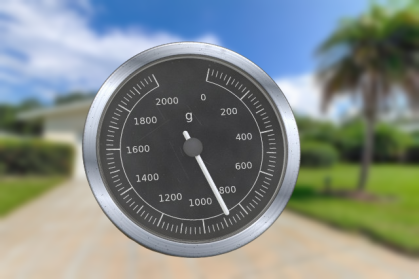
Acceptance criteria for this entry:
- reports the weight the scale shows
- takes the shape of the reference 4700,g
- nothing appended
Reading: 880,g
